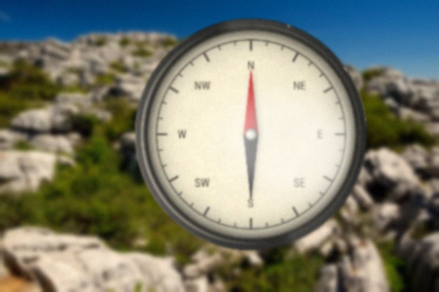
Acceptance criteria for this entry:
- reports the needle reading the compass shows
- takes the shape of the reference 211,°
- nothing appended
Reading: 0,°
